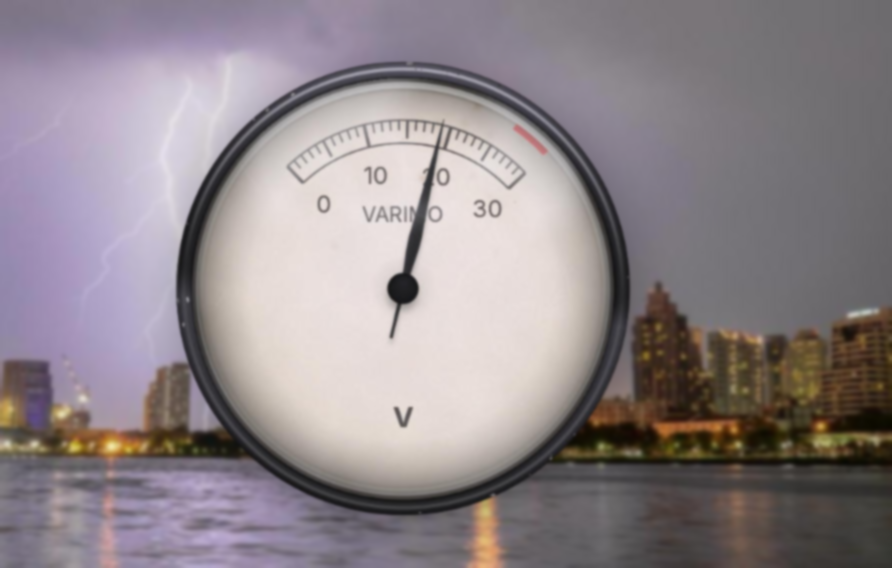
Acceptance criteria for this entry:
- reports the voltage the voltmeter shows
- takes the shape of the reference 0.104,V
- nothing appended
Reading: 19,V
